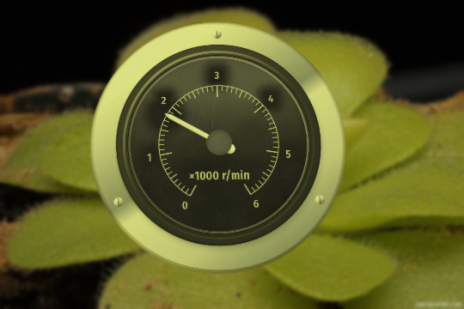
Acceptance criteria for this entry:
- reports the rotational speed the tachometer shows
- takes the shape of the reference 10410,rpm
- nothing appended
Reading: 1800,rpm
